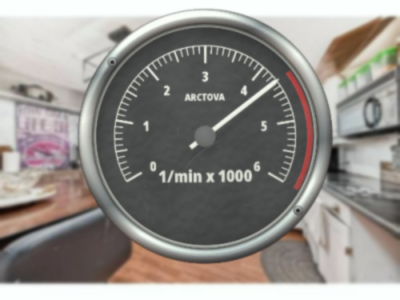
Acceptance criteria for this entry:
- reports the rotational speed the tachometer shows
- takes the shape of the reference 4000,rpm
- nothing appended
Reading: 4300,rpm
